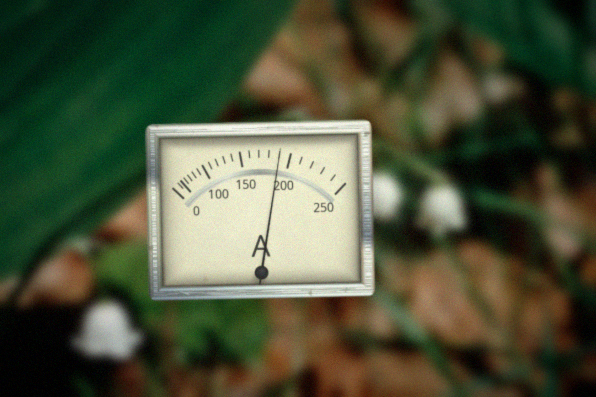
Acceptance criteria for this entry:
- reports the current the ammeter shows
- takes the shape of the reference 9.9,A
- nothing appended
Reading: 190,A
